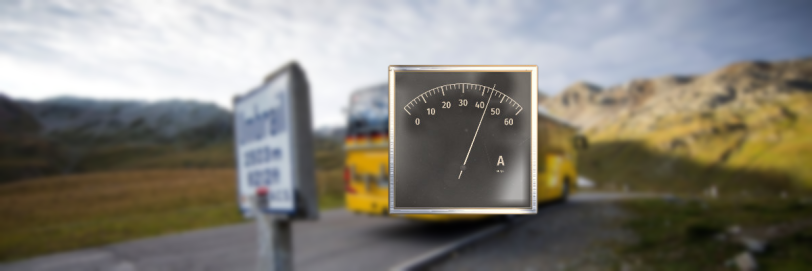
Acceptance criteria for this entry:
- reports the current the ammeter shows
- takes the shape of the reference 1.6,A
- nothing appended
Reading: 44,A
